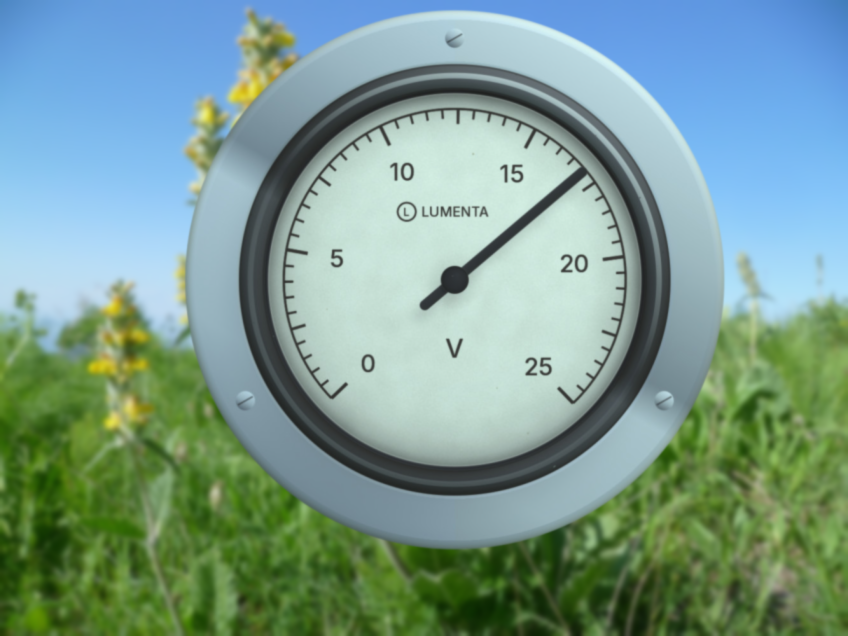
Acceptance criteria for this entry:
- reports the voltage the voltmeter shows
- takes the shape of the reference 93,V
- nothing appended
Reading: 17,V
